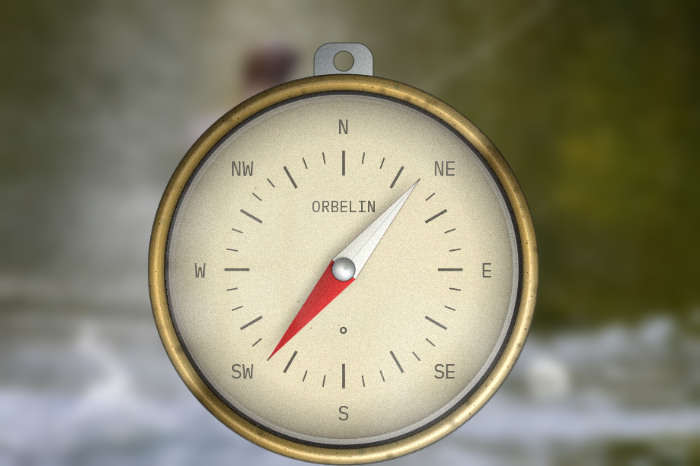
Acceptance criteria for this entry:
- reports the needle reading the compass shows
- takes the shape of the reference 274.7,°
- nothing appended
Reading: 220,°
